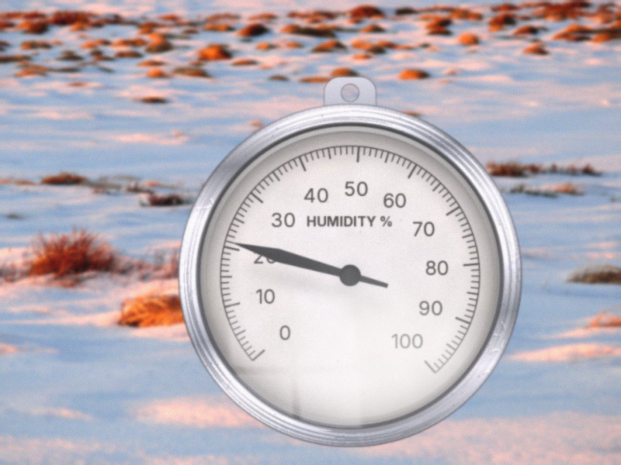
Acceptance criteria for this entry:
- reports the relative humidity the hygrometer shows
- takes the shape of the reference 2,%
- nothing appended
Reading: 21,%
